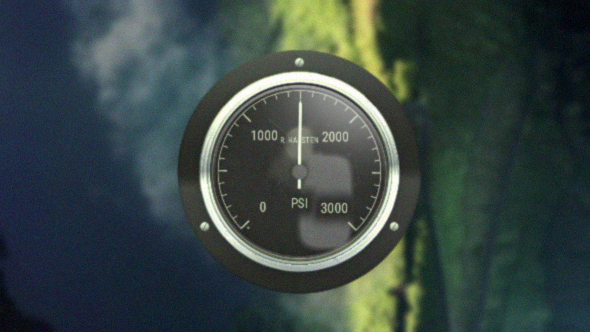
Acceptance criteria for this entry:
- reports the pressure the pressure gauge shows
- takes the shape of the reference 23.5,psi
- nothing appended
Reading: 1500,psi
